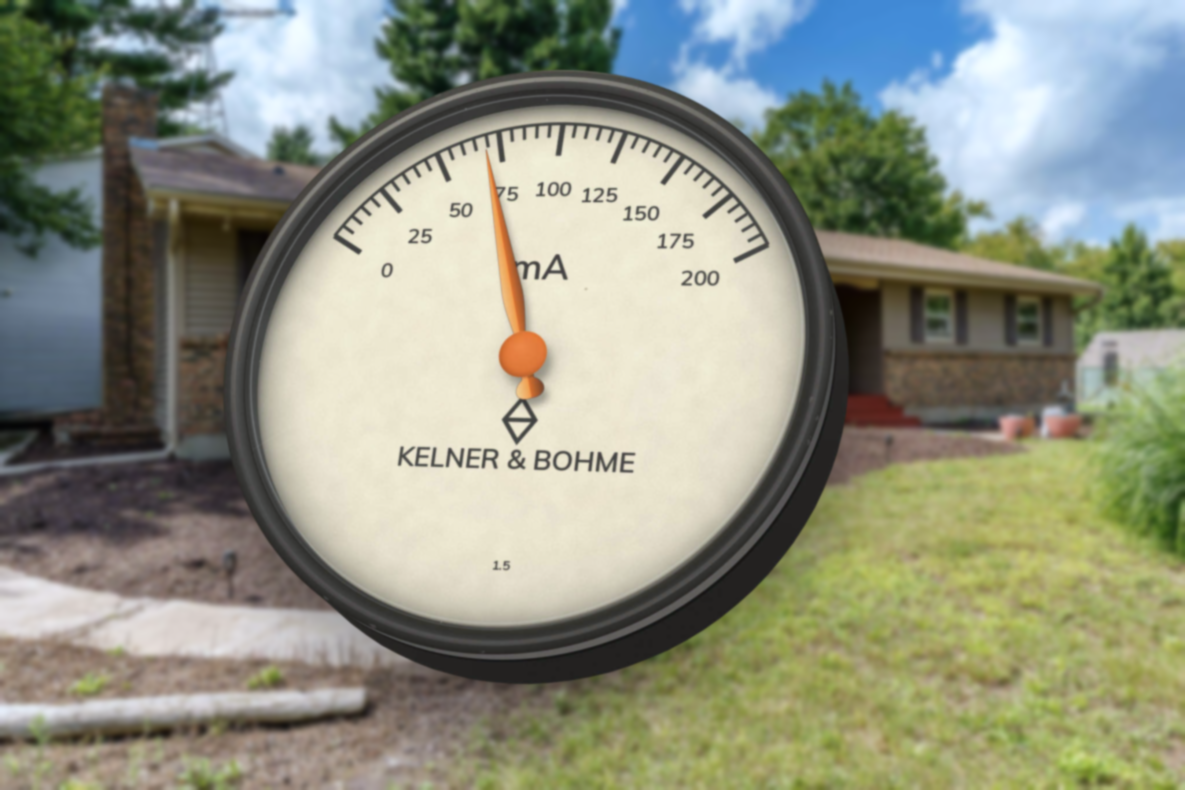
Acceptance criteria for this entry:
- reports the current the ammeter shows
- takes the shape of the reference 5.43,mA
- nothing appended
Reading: 70,mA
